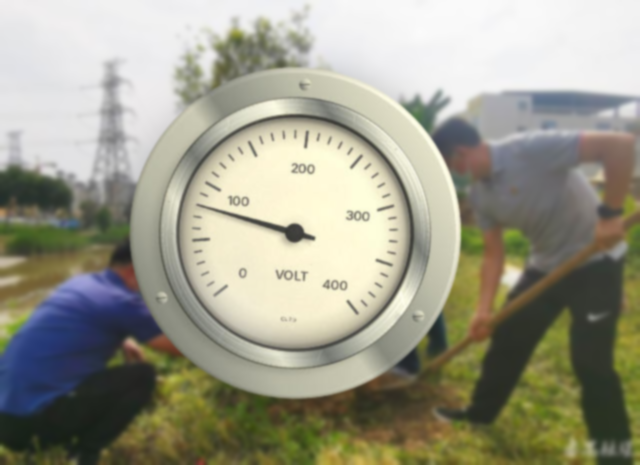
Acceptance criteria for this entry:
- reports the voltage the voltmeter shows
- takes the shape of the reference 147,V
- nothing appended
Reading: 80,V
